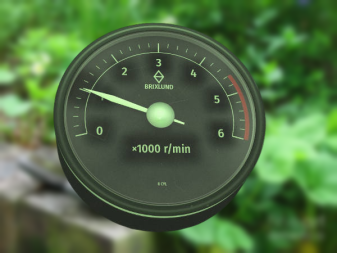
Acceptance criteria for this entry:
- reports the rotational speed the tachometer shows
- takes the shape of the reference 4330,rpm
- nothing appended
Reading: 1000,rpm
